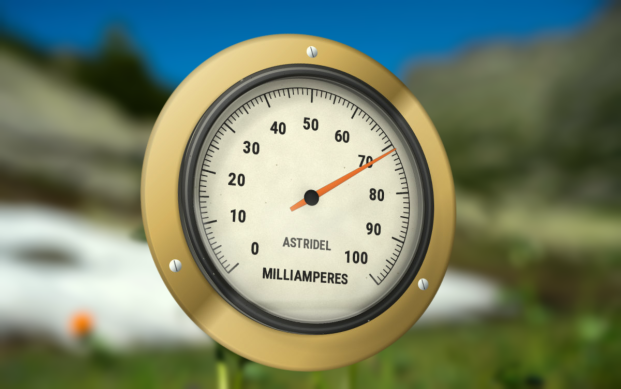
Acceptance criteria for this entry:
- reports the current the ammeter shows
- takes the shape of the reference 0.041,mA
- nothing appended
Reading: 71,mA
